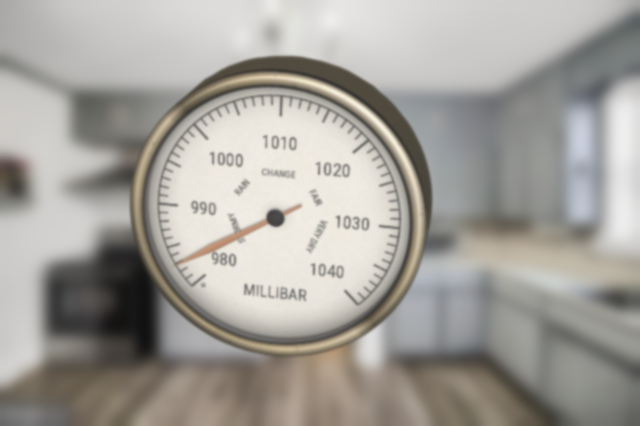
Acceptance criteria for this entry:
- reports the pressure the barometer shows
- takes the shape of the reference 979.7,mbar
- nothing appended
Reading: 983,mbar
